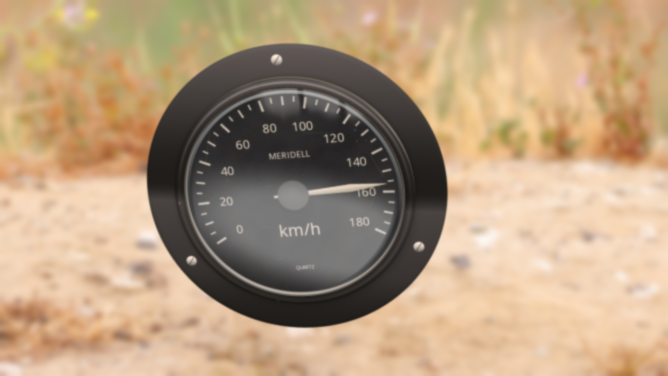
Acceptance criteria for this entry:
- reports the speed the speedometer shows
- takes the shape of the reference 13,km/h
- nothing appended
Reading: 155,km/h
